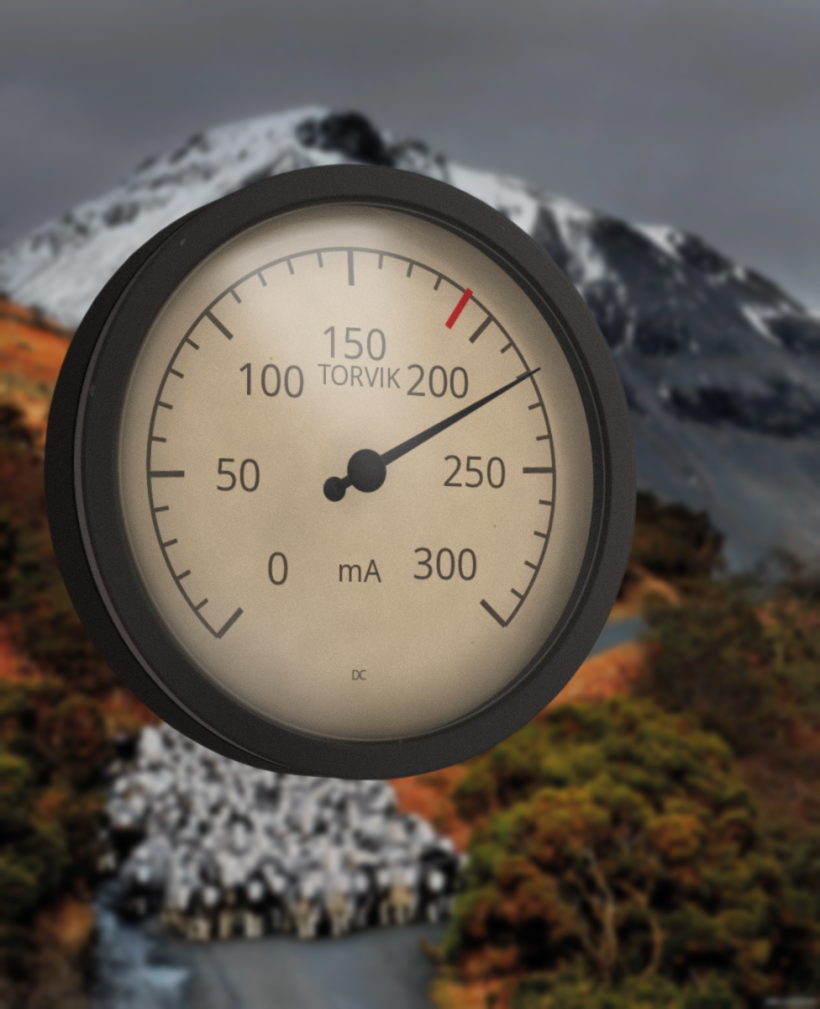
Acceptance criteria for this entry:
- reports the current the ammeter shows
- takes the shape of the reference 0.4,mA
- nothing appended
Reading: 220,mA
